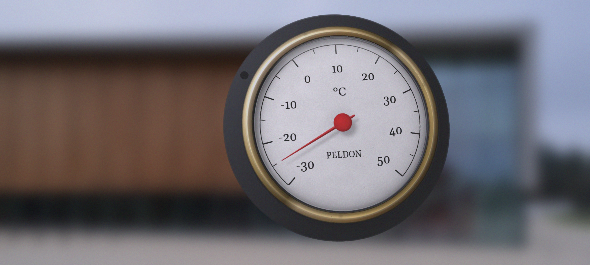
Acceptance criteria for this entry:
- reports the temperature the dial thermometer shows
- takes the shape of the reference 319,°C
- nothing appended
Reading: -25,°C
